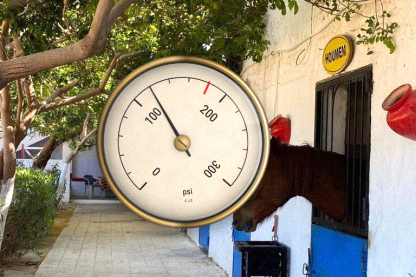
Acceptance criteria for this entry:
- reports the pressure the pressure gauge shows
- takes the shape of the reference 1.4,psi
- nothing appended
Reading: 120,psi
